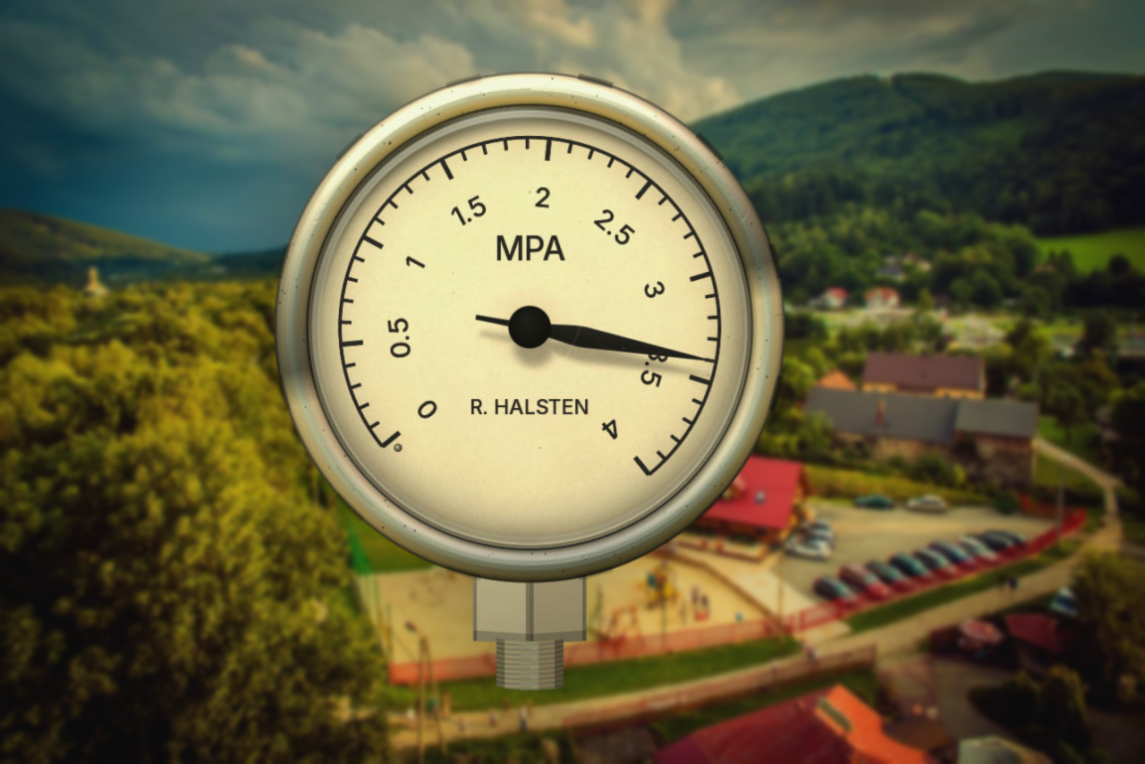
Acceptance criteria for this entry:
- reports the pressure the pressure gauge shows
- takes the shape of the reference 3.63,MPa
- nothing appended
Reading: 3.4,MPa
